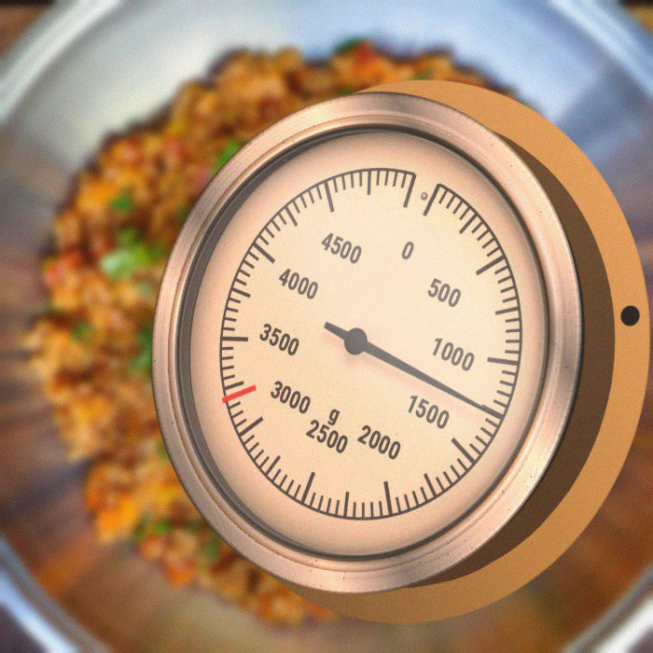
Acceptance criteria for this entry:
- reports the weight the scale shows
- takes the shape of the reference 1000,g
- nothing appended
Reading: 1250,g
